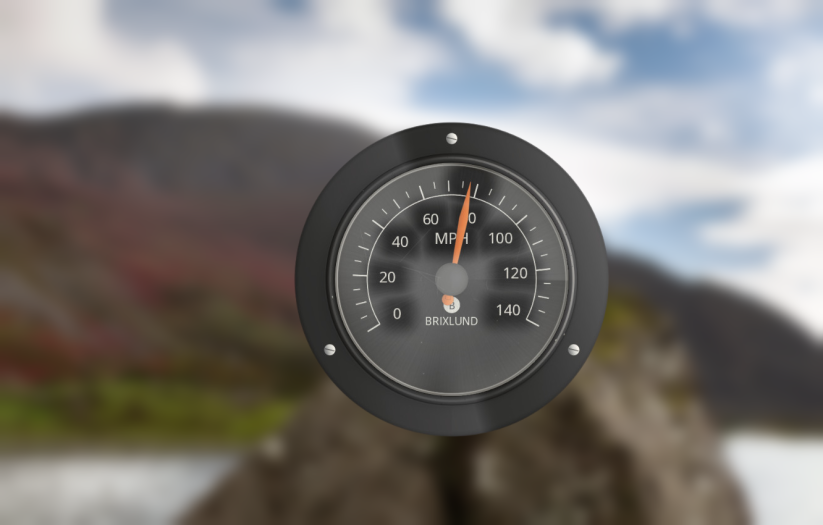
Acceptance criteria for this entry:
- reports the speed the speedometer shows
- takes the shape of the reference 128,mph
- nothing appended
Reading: 77.5,mph
